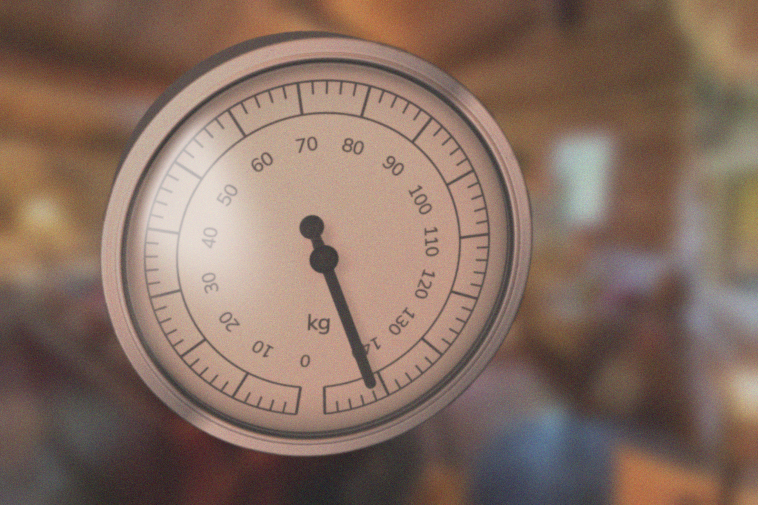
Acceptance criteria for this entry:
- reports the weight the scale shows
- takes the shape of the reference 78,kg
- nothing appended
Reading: 142,kg
